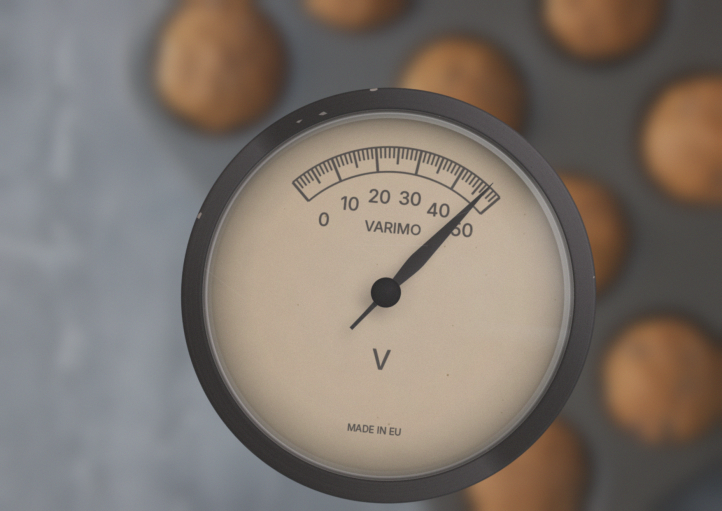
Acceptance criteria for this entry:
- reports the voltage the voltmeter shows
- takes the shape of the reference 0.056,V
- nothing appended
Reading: 47,V
